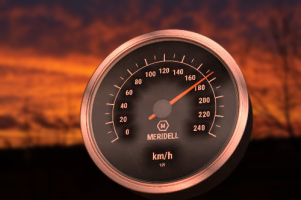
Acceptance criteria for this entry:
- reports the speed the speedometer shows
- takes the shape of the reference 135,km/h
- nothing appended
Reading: 175,km/h
